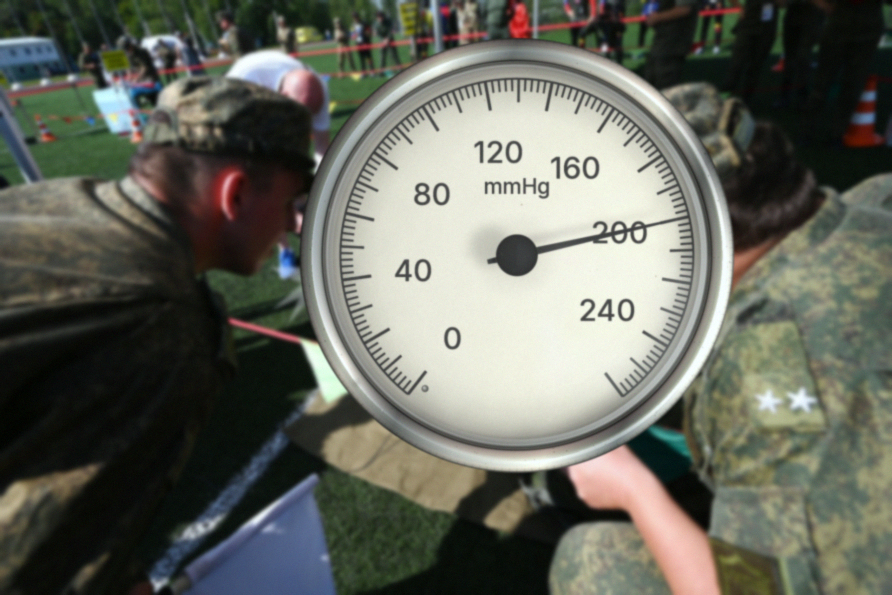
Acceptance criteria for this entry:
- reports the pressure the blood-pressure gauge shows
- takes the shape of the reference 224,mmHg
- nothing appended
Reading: 200,mmHg
